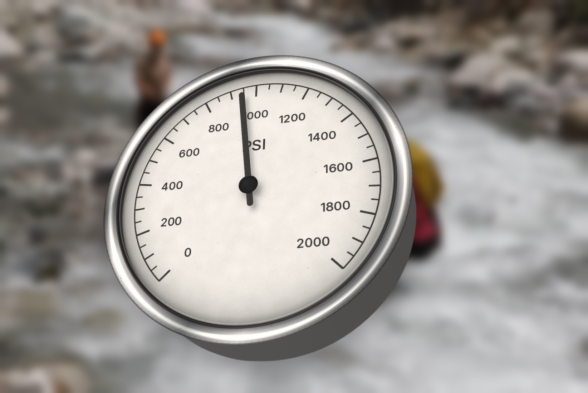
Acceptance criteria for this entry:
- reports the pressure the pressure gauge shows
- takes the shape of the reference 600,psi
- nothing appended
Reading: 950,psi
